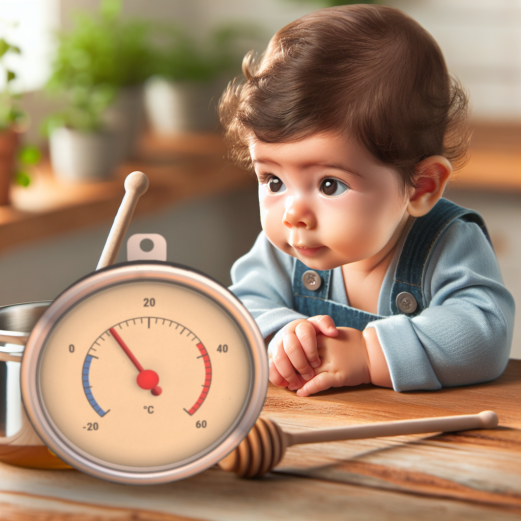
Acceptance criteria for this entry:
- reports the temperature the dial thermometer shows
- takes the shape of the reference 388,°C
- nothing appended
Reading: 10,°C
